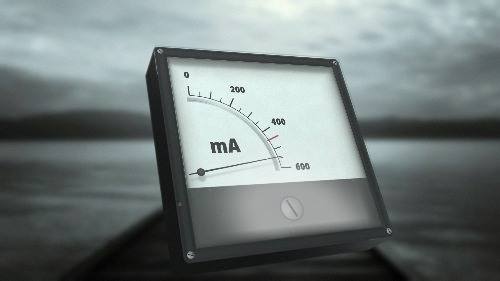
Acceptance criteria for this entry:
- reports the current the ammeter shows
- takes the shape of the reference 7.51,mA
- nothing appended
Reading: 550,mA
